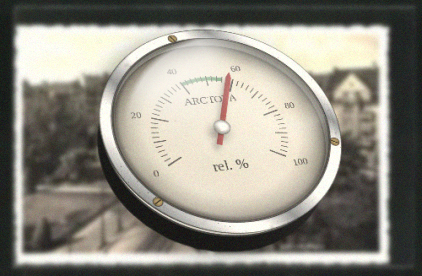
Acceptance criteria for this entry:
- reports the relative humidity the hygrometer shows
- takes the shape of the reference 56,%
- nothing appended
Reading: 58,%
